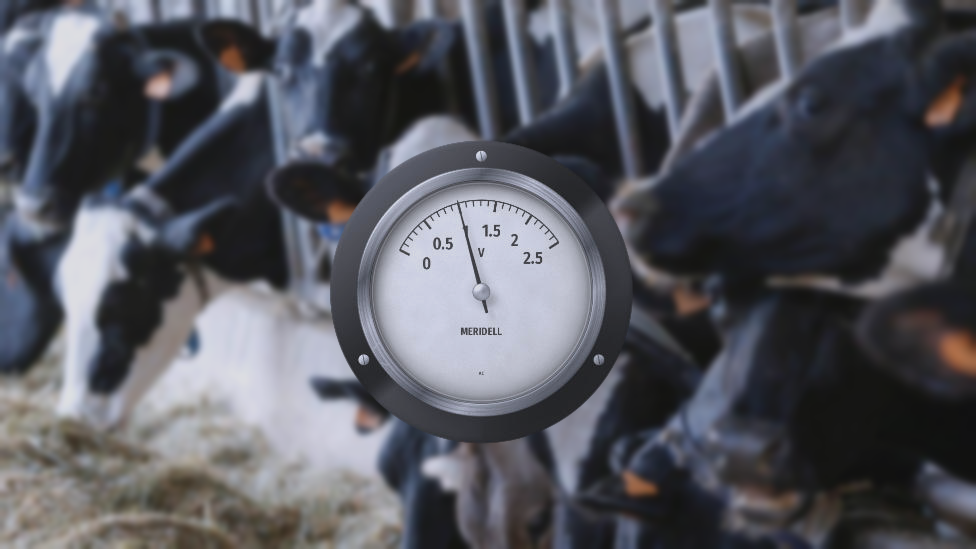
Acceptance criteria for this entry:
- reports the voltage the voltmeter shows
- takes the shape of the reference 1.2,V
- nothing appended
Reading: 1,V
